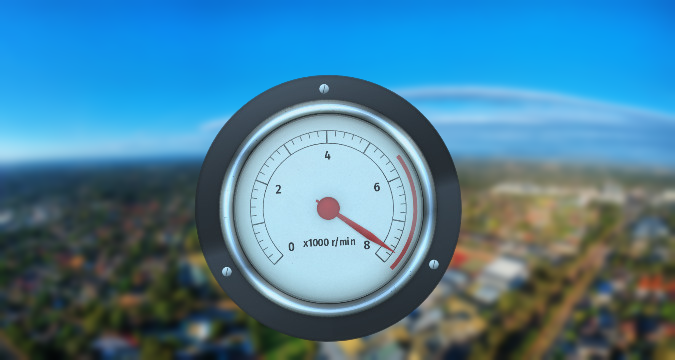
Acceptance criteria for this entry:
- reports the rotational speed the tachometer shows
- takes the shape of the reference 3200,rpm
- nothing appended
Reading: 7700,rpm
